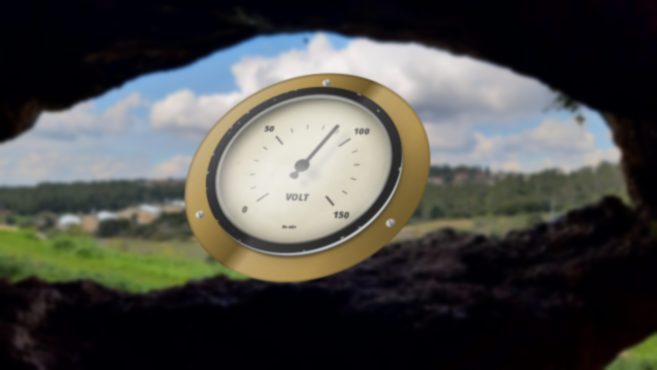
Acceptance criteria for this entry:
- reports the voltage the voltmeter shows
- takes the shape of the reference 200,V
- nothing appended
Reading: 90,V
